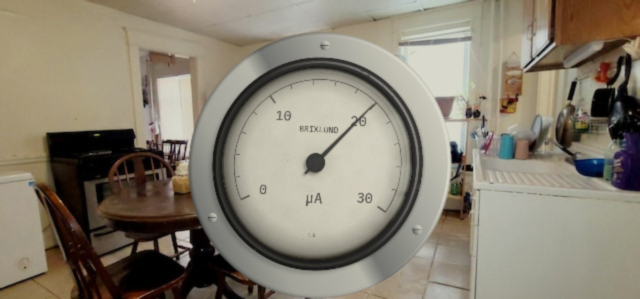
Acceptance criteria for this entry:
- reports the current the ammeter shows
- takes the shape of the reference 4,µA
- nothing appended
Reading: 20,µA
